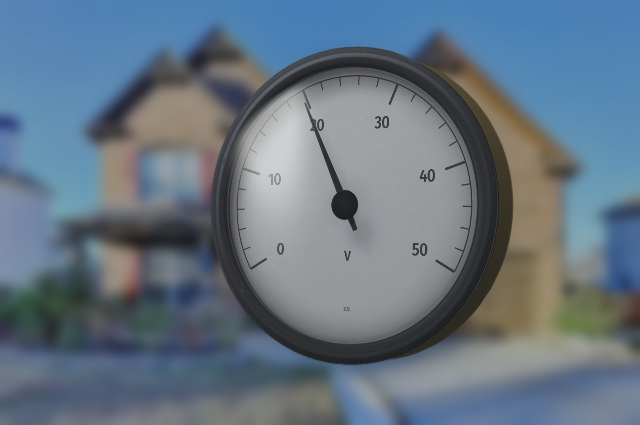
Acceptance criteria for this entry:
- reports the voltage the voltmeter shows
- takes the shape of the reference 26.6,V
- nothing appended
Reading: 20,V
